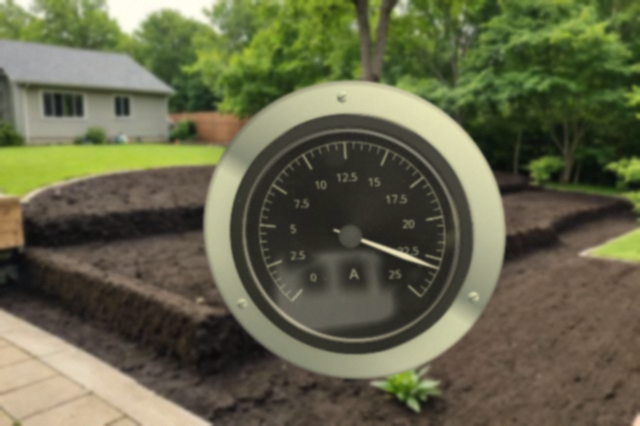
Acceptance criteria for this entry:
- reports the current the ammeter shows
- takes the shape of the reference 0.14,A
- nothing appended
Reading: 23,A
